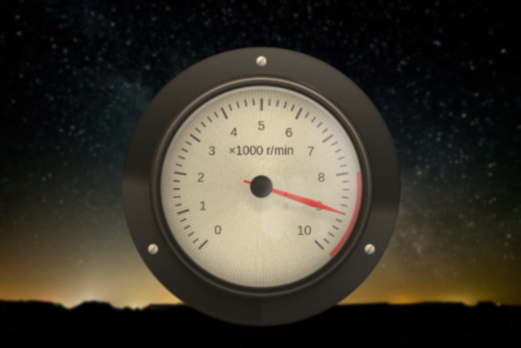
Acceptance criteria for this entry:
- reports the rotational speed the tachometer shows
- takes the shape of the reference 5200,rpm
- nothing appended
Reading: 9000,rpm
